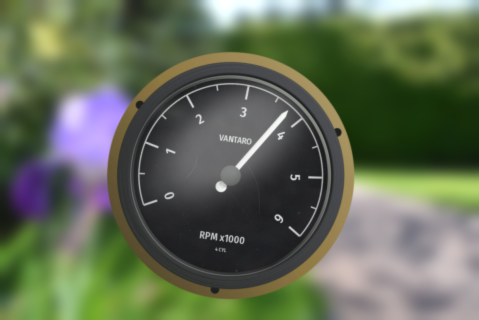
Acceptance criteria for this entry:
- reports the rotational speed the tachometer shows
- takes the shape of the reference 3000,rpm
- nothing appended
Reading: 3750,rpm
